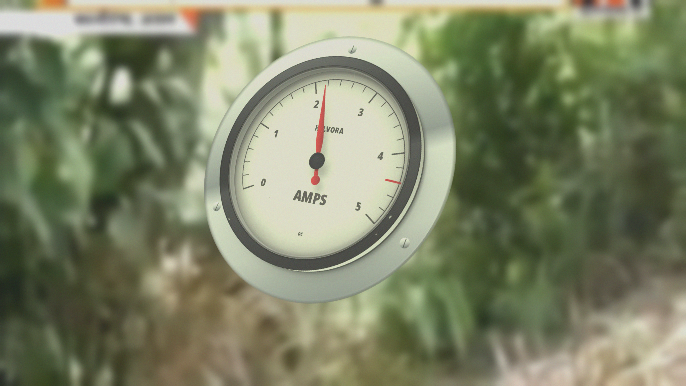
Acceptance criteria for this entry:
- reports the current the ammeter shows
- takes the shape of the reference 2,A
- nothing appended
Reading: 2.2,A
